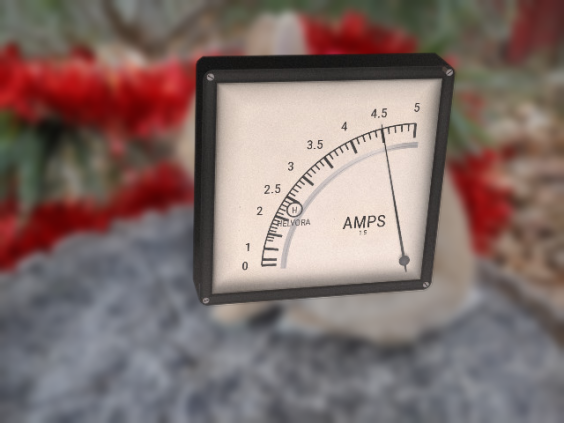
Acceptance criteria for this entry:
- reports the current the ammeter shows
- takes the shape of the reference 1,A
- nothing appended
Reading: 4.5,A
